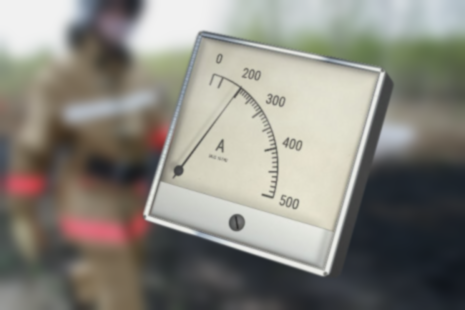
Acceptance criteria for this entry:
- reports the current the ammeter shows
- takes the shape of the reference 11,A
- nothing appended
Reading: 200,A
